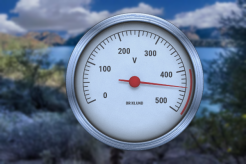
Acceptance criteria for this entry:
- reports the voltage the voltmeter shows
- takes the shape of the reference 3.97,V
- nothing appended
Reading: 440,V
